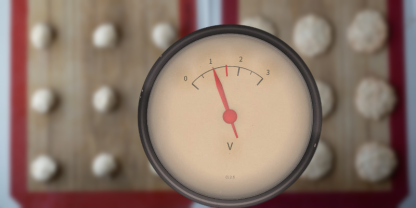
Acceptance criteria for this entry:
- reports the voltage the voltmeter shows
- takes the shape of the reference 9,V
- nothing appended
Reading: 1,V
